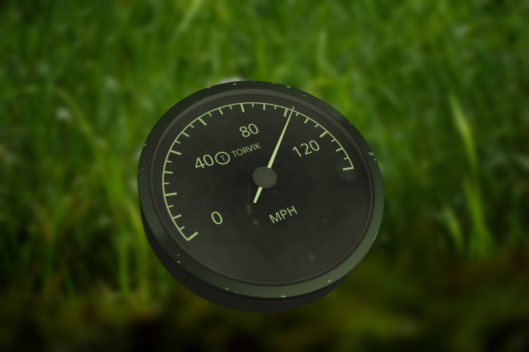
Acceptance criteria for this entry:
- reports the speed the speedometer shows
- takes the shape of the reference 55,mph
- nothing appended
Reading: 102.5,mph
